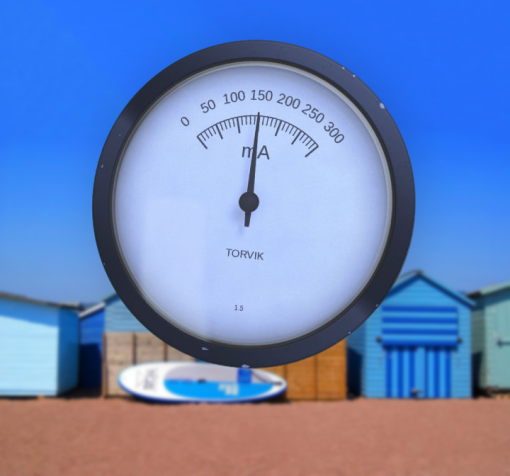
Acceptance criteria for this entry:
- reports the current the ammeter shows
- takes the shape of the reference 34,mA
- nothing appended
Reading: 150,mA
